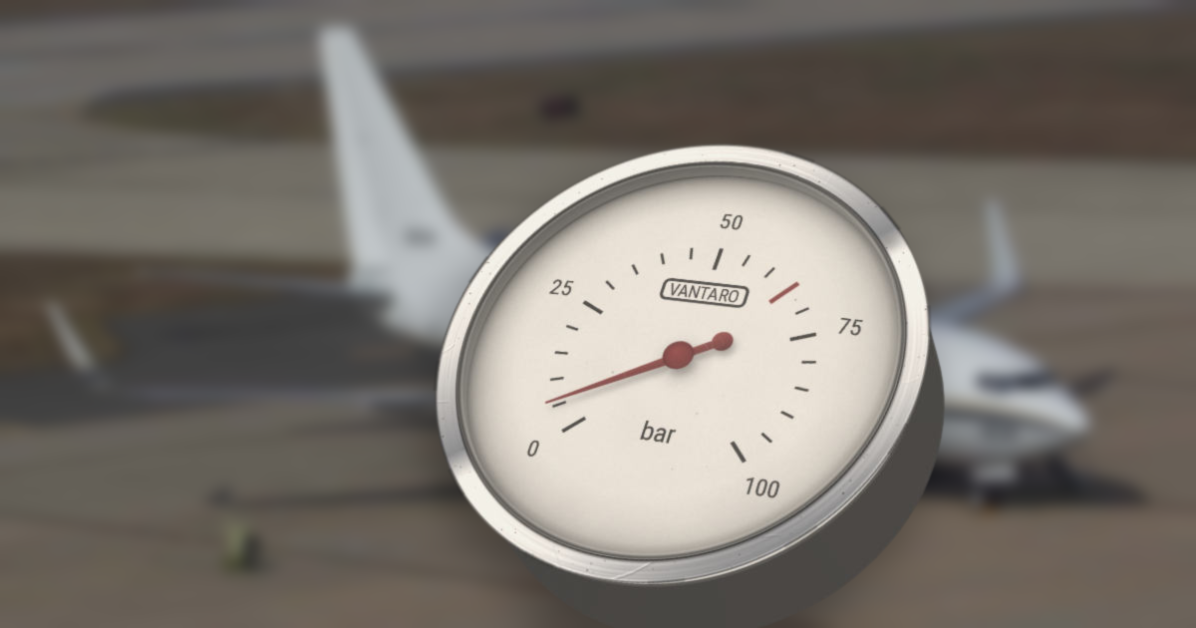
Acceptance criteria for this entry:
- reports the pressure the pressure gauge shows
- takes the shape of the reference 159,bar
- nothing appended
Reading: 5,bar
